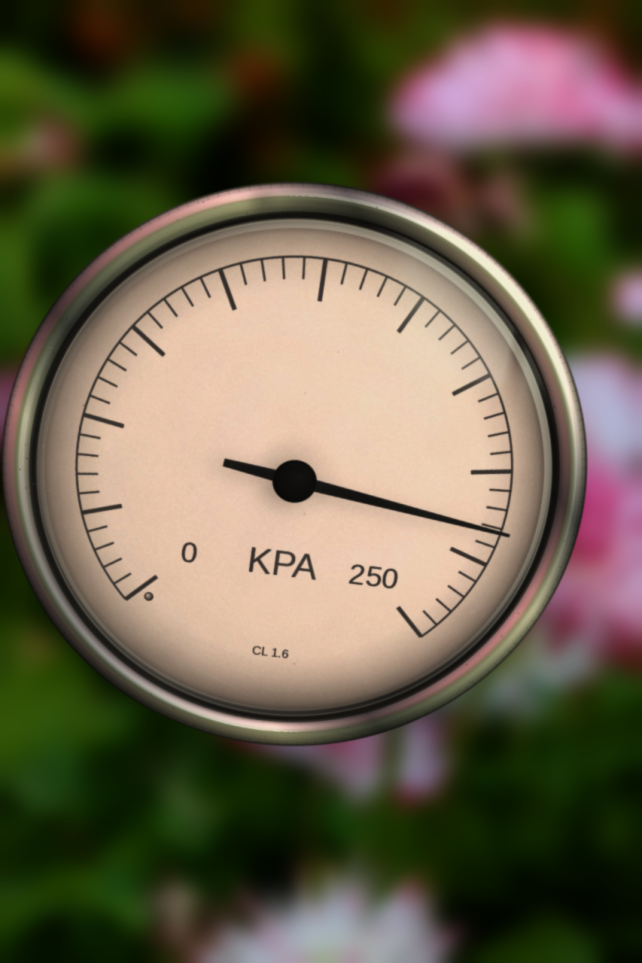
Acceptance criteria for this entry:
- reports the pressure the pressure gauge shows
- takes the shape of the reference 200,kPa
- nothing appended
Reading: 215,kPa
